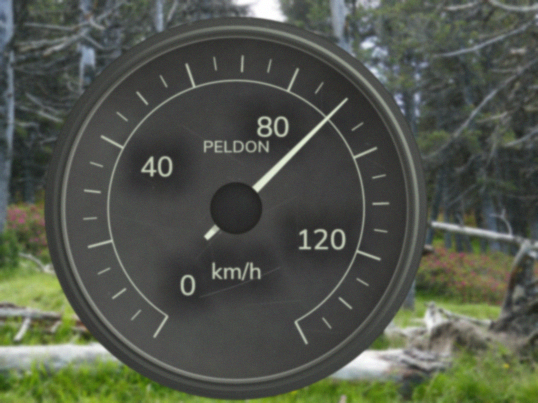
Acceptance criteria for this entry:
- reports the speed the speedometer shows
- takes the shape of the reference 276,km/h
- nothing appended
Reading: 90,km/h
